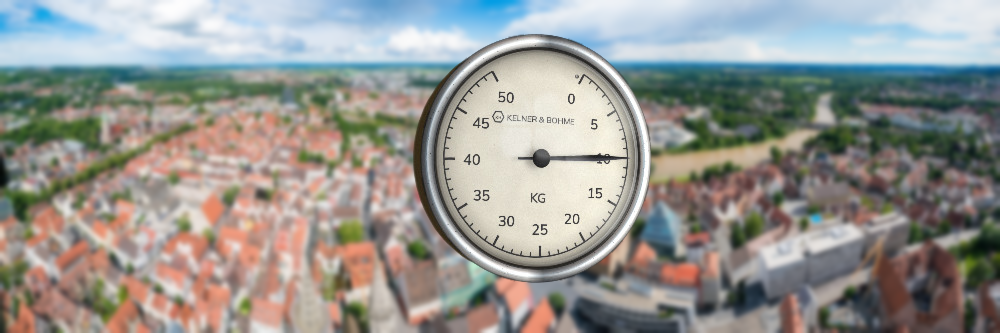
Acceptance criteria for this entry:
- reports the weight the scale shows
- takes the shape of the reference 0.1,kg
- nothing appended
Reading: 10,kg
